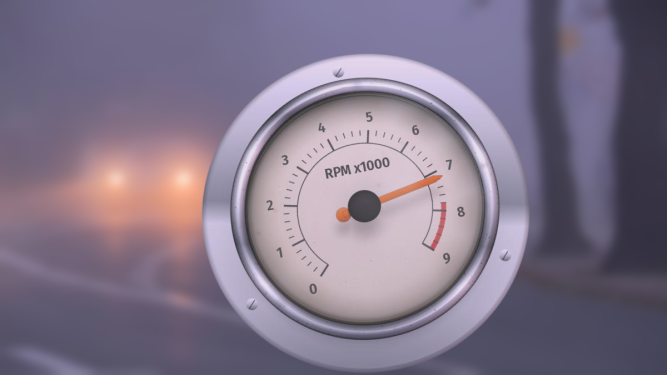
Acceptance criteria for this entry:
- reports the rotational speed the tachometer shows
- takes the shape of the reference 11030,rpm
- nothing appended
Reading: 7200,rpm
